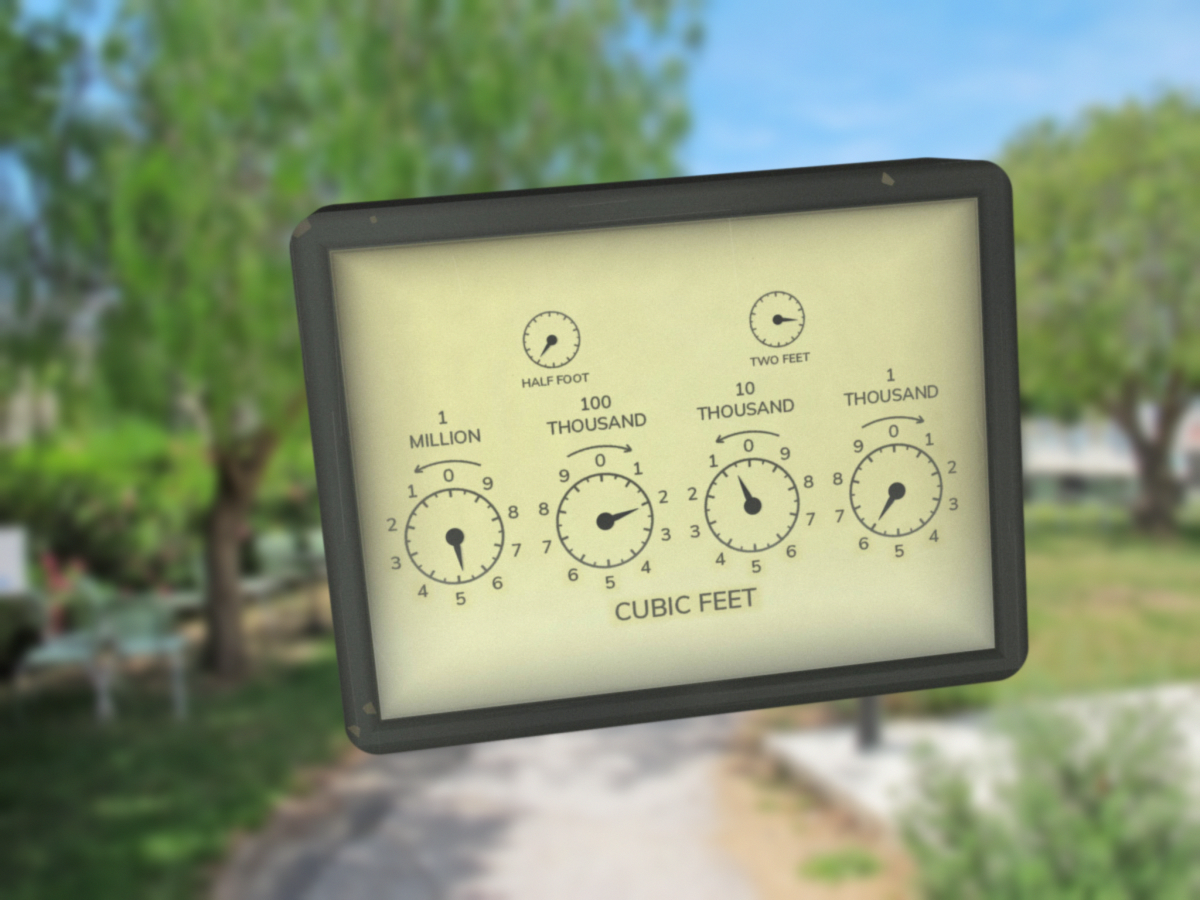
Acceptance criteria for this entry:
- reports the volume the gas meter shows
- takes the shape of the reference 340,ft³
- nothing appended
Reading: 520600,ft³
